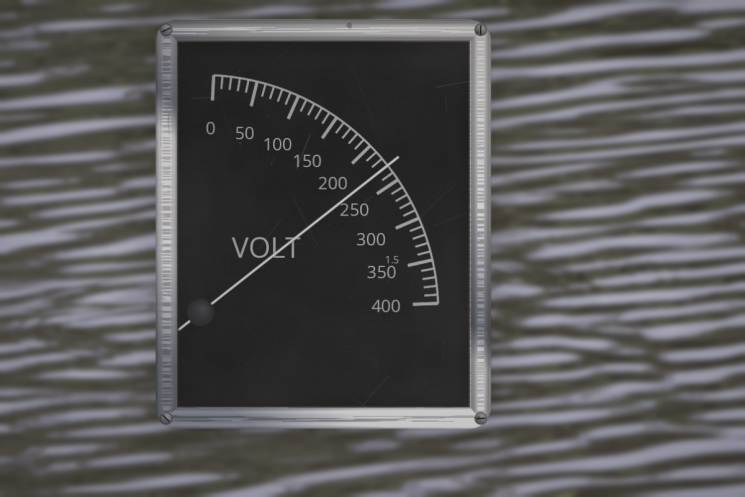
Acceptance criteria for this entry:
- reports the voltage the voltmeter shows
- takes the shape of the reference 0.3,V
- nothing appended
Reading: 230,V
